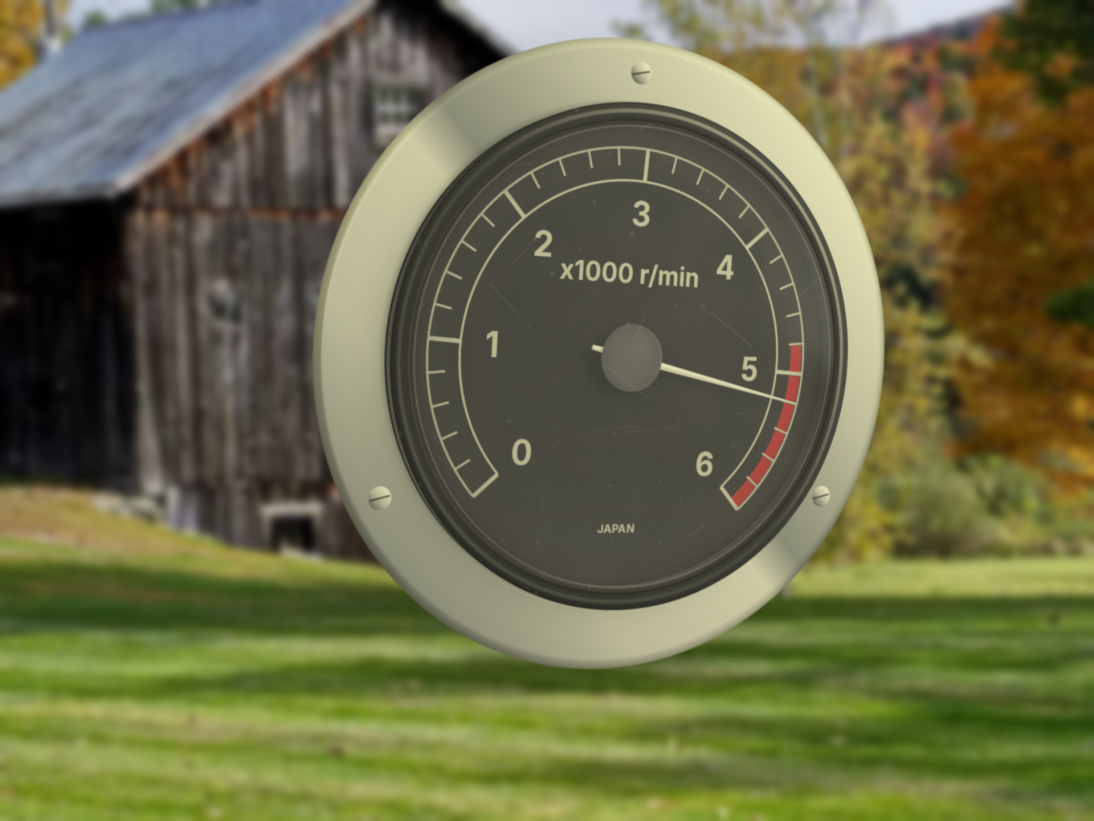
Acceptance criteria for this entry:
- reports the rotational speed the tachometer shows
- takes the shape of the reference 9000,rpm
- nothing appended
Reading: 5200,rpm
